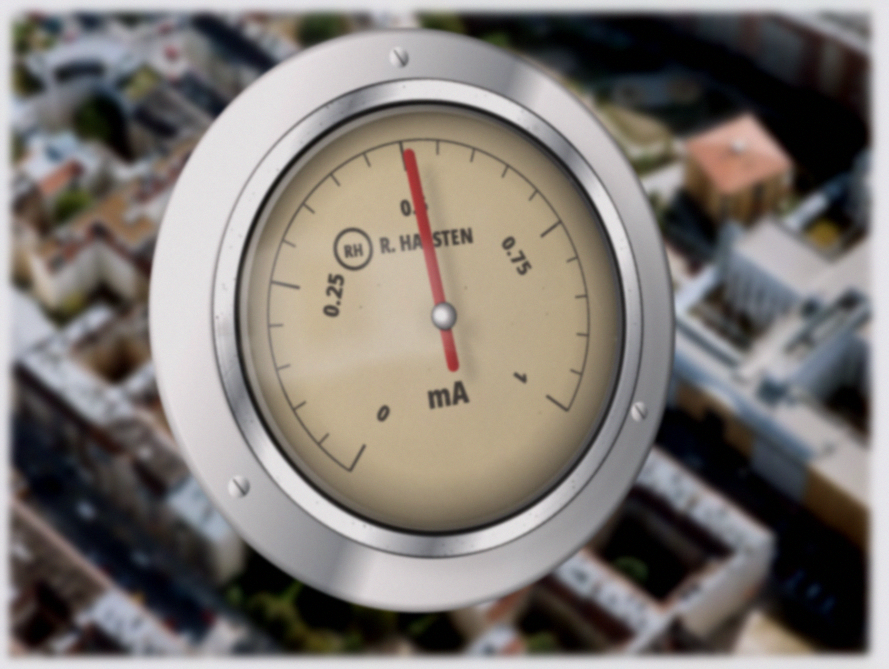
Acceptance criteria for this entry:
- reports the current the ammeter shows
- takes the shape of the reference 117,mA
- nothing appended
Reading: 0.5,mA
